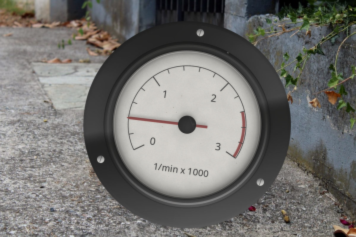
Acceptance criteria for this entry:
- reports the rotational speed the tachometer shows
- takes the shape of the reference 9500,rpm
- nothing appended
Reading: 400,rpm
